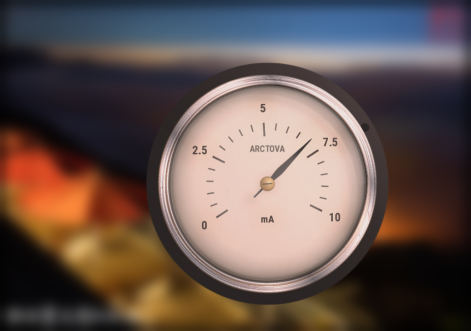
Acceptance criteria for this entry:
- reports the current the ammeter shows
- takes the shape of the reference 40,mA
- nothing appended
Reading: 7,mA
